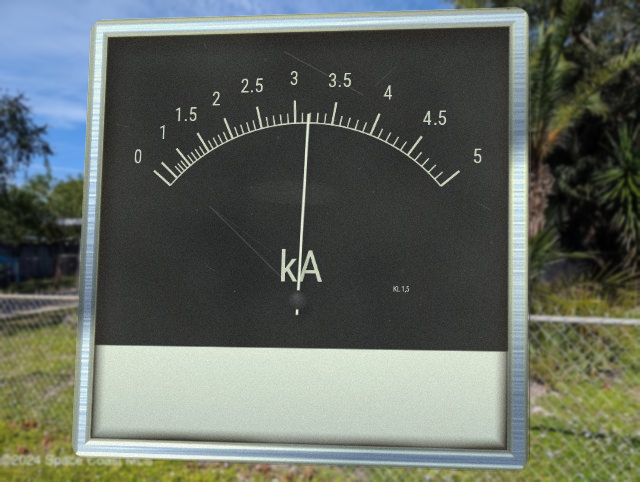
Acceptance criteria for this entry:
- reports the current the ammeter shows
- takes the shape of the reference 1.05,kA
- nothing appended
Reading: 3.2,kA
